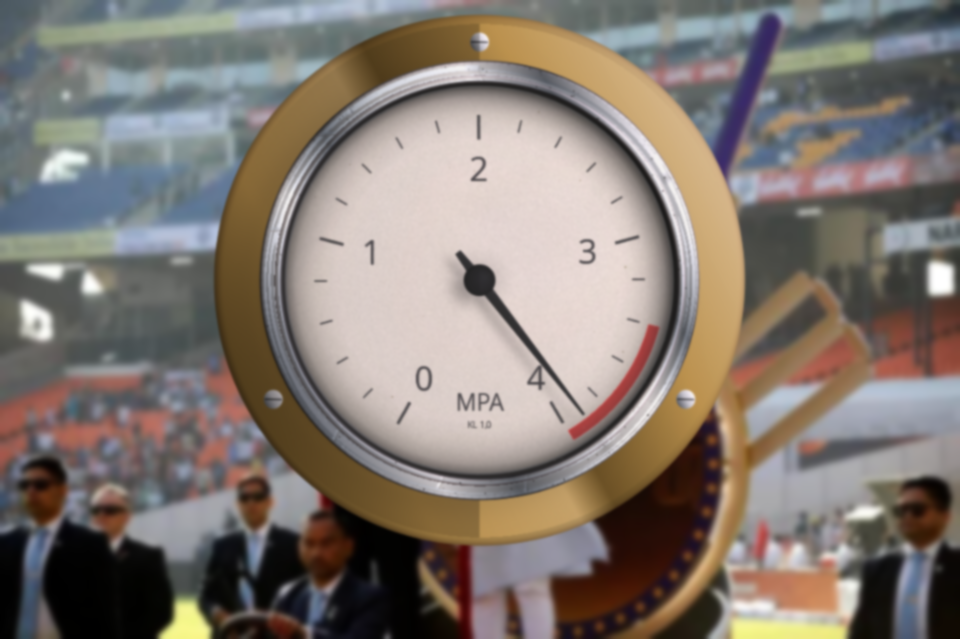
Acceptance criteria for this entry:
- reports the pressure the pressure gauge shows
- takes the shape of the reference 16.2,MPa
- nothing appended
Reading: 3.9,MPa
